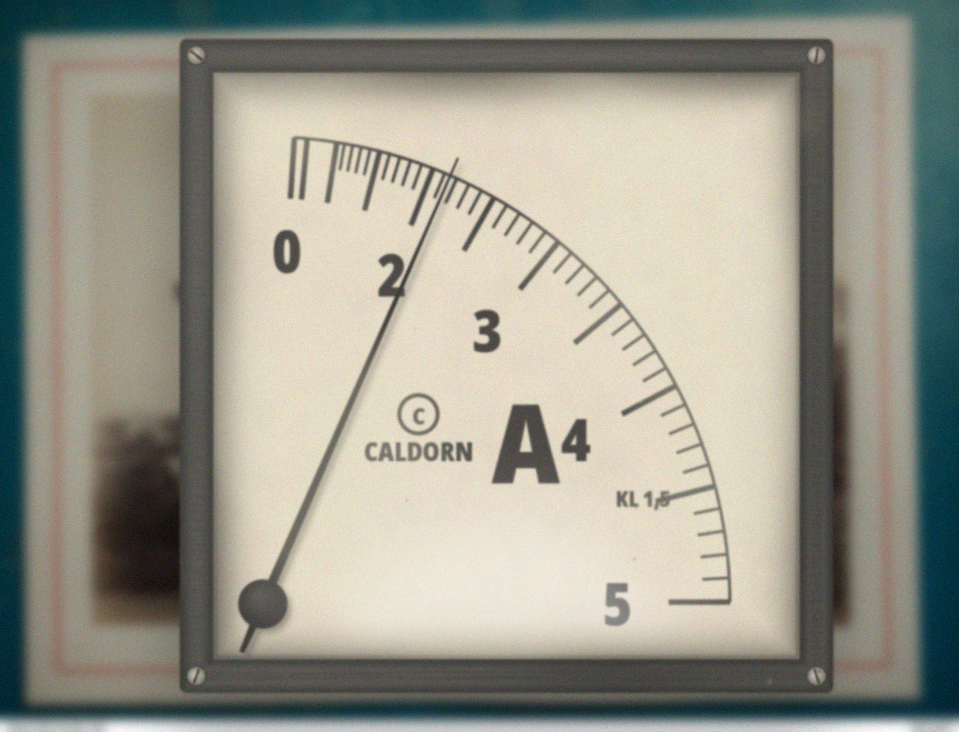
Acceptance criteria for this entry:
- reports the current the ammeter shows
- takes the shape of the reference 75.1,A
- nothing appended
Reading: 2.15,A
